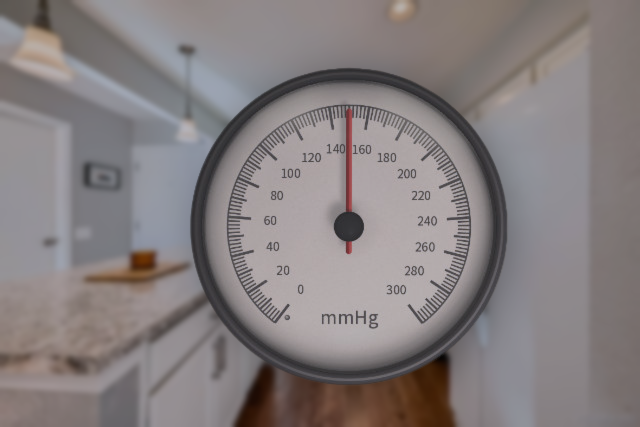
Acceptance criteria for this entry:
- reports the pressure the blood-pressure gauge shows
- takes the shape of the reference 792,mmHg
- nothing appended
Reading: 150,mmHg
